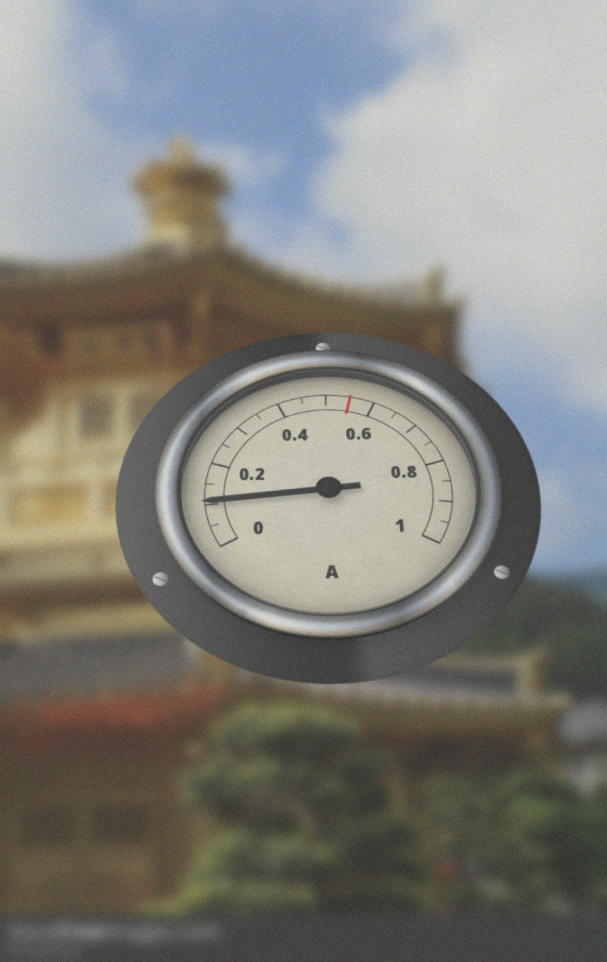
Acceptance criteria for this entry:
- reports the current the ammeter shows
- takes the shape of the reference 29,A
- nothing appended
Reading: 0.1,A
